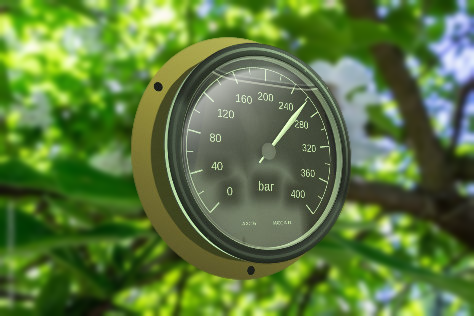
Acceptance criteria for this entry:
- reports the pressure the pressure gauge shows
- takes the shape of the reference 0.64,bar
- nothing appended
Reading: 260,bar
